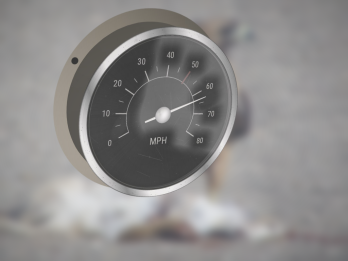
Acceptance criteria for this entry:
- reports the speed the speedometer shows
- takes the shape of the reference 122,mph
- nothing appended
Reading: 62.5,mph
